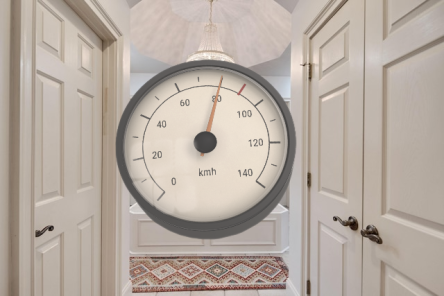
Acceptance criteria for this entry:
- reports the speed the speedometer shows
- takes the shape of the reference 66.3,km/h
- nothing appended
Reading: 80,km/h
